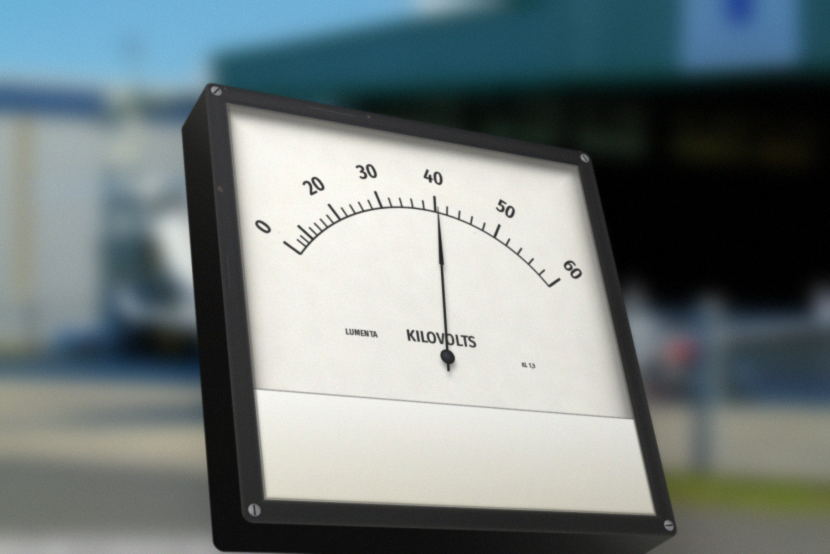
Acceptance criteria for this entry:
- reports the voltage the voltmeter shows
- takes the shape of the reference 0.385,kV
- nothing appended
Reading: 40,kV
